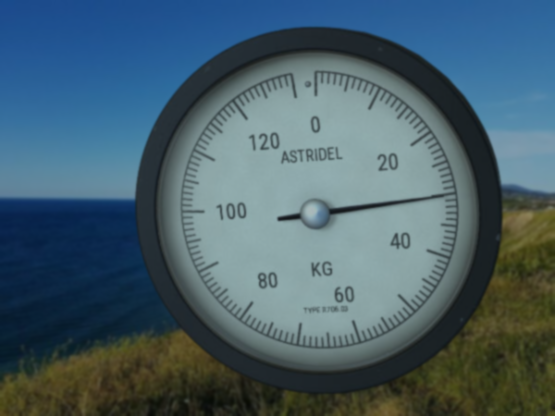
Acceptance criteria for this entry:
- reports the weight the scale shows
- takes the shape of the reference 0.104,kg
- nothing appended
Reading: 30,kg
